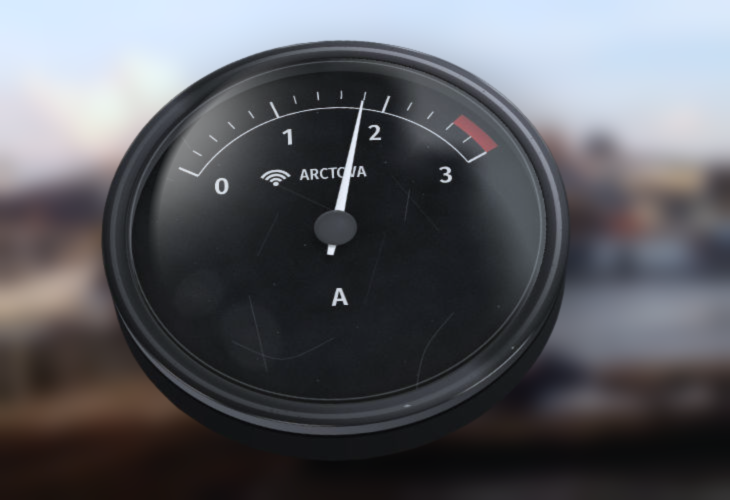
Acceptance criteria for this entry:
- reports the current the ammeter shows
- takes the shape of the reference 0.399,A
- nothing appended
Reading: 1.8,A
